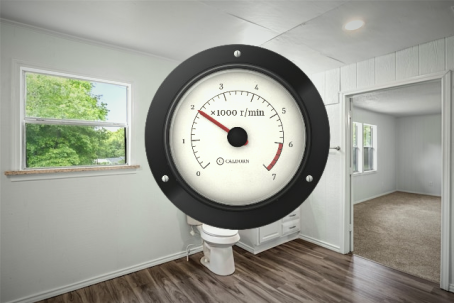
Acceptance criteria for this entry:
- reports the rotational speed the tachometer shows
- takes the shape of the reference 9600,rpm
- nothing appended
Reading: 2000,rpm
